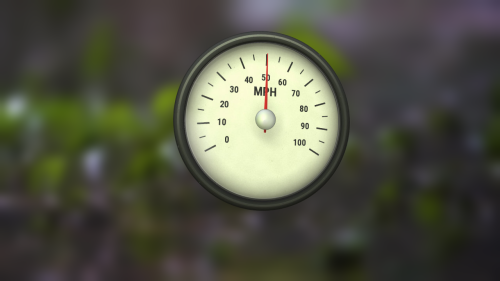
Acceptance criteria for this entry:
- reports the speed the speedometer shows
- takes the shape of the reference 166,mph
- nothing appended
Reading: 50,mph
